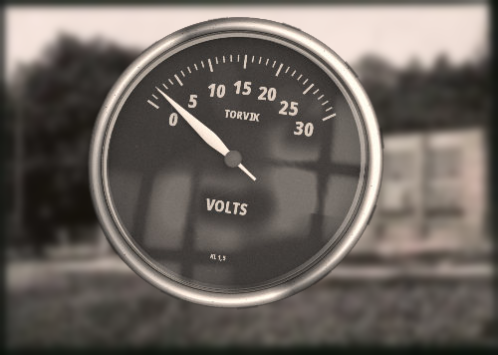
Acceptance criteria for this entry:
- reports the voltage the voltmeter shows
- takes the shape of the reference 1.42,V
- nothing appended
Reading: 2,V
